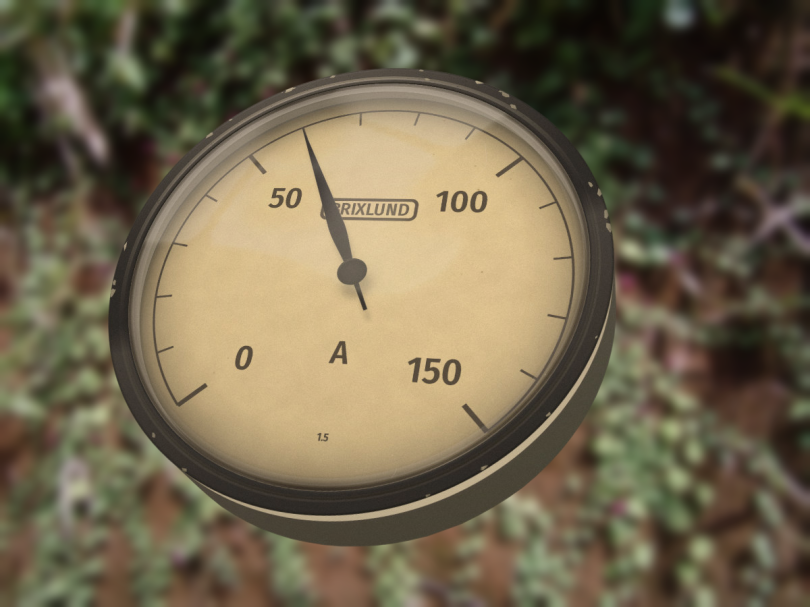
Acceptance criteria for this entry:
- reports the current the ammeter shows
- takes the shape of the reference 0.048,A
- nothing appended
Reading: 60,A
